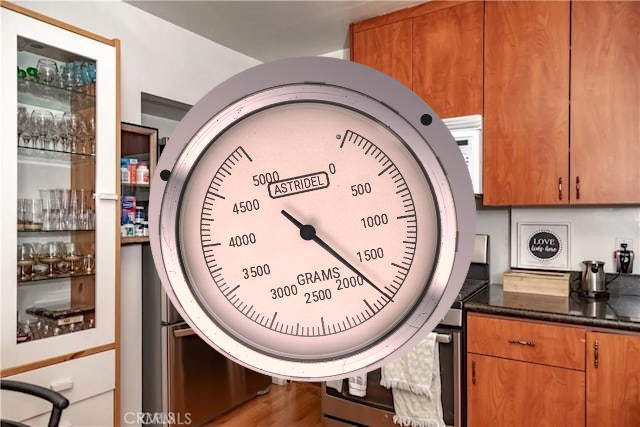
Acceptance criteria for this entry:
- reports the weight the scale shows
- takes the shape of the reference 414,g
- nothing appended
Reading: 1800,g
